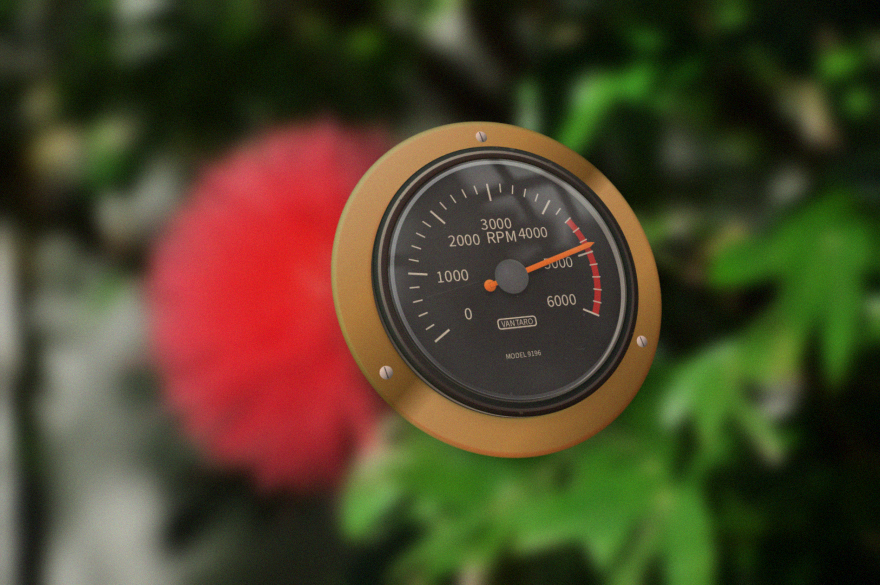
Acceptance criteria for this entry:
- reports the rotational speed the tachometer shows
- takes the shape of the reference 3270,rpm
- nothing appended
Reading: 4900,rpm
